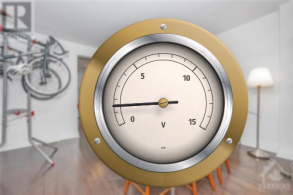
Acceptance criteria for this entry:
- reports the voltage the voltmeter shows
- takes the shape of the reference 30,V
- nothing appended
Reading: 1.5,V
